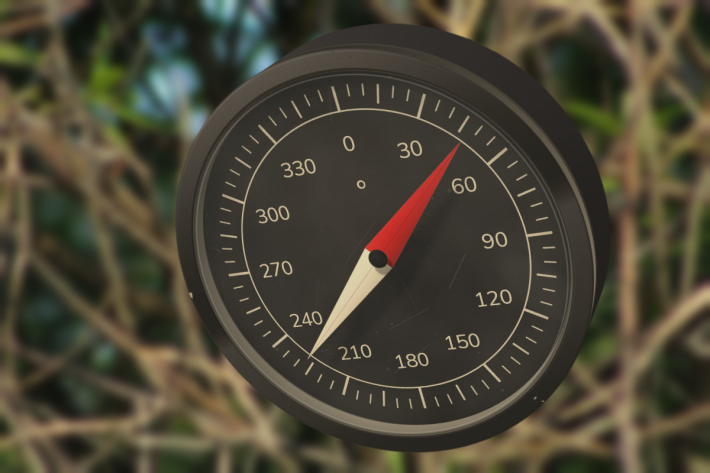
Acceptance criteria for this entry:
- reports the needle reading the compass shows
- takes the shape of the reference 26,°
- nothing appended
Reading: 47.5,°
